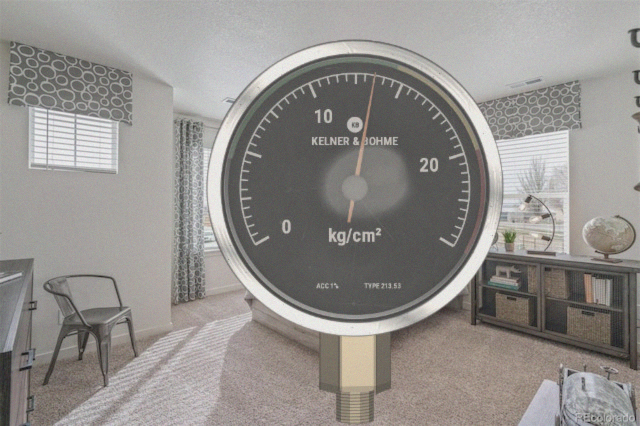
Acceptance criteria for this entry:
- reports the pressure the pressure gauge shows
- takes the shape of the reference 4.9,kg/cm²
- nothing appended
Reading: 13.5,kg/cm²
